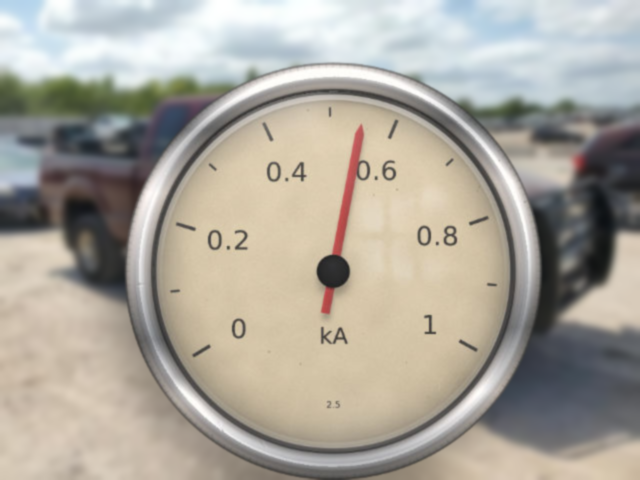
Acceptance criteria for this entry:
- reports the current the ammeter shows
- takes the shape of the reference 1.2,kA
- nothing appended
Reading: 0.55,kA
